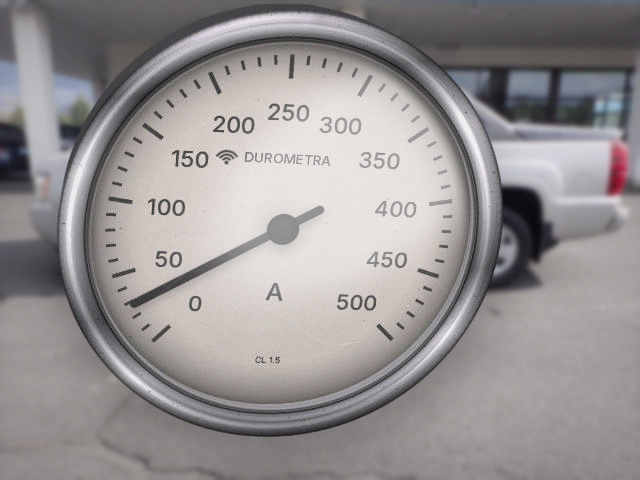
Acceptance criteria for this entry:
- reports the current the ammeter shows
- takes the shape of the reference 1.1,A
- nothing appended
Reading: 30,A
